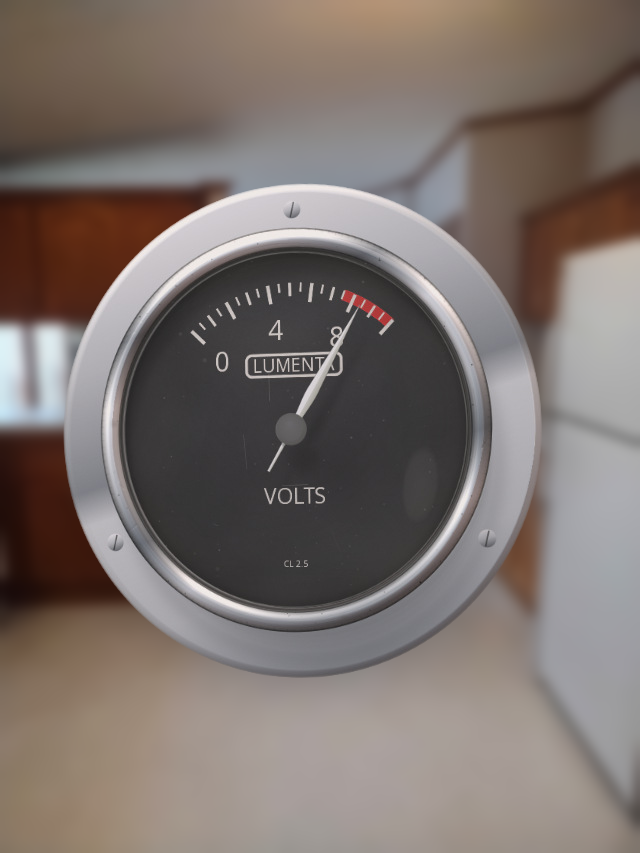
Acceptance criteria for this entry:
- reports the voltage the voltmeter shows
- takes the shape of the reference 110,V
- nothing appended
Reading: 8.5,V
